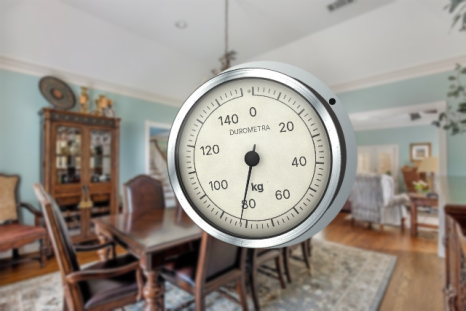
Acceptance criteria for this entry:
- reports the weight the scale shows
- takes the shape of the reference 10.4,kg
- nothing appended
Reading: 82,kg
